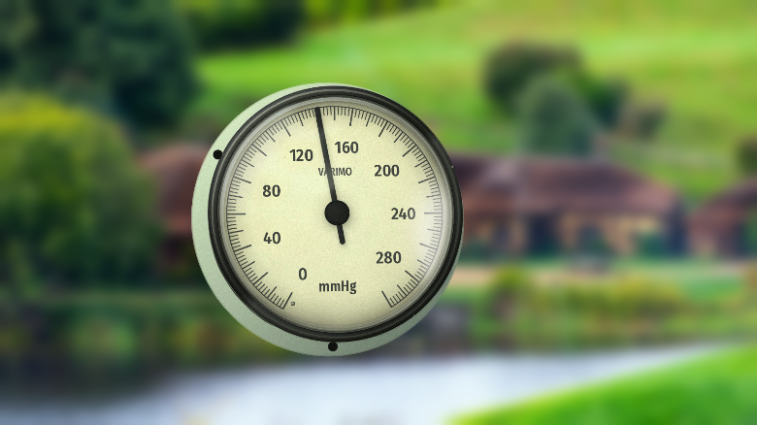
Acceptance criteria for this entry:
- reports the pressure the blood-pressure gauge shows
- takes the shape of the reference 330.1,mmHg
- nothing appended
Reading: 140,mmHg
